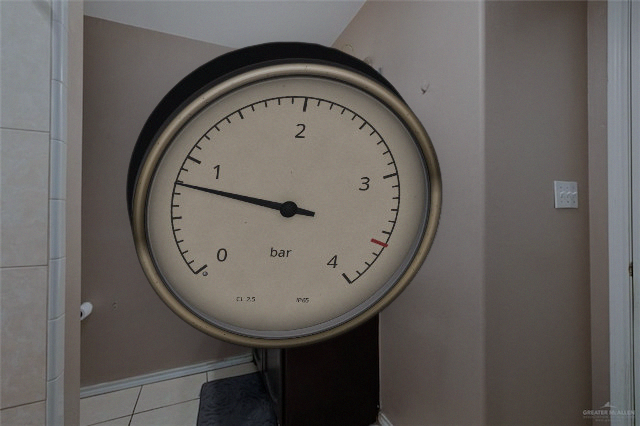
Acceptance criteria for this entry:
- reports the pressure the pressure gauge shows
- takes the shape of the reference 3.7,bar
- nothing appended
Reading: 0.8,bar
